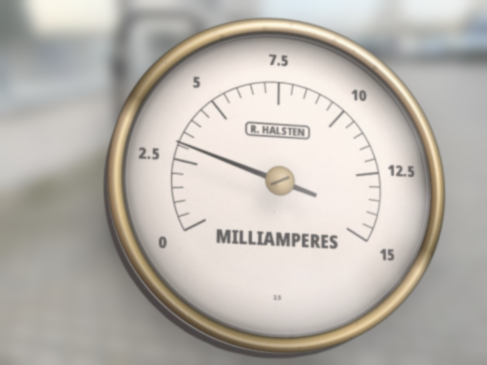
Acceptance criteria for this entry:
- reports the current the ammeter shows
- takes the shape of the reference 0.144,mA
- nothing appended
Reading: 3,mA
